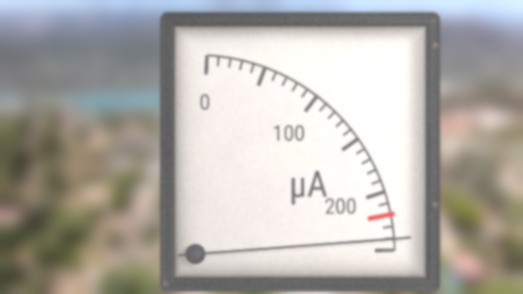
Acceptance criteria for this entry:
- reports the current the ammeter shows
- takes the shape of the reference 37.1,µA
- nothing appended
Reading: 240,µA
